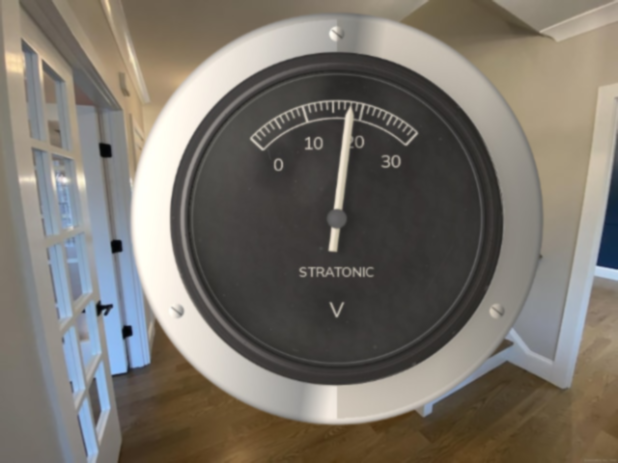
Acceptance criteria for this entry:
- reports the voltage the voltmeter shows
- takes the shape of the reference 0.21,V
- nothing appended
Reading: 18,V
